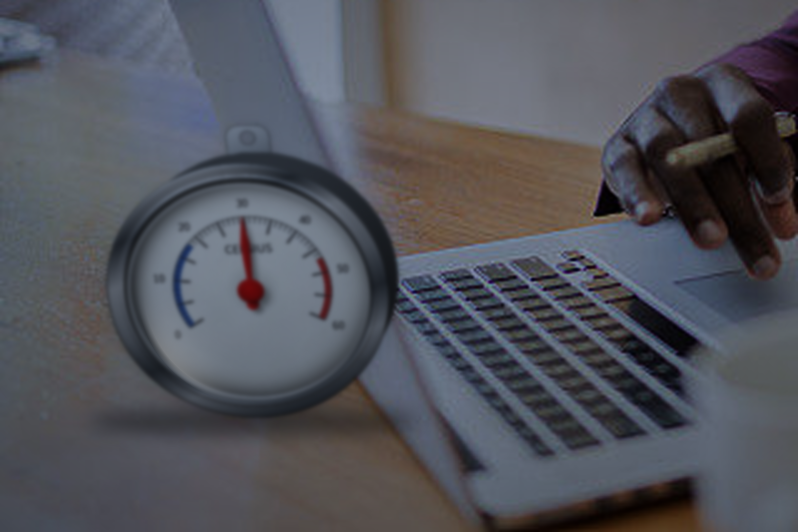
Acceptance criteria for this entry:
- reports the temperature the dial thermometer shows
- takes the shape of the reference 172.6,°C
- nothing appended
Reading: 30,°C
